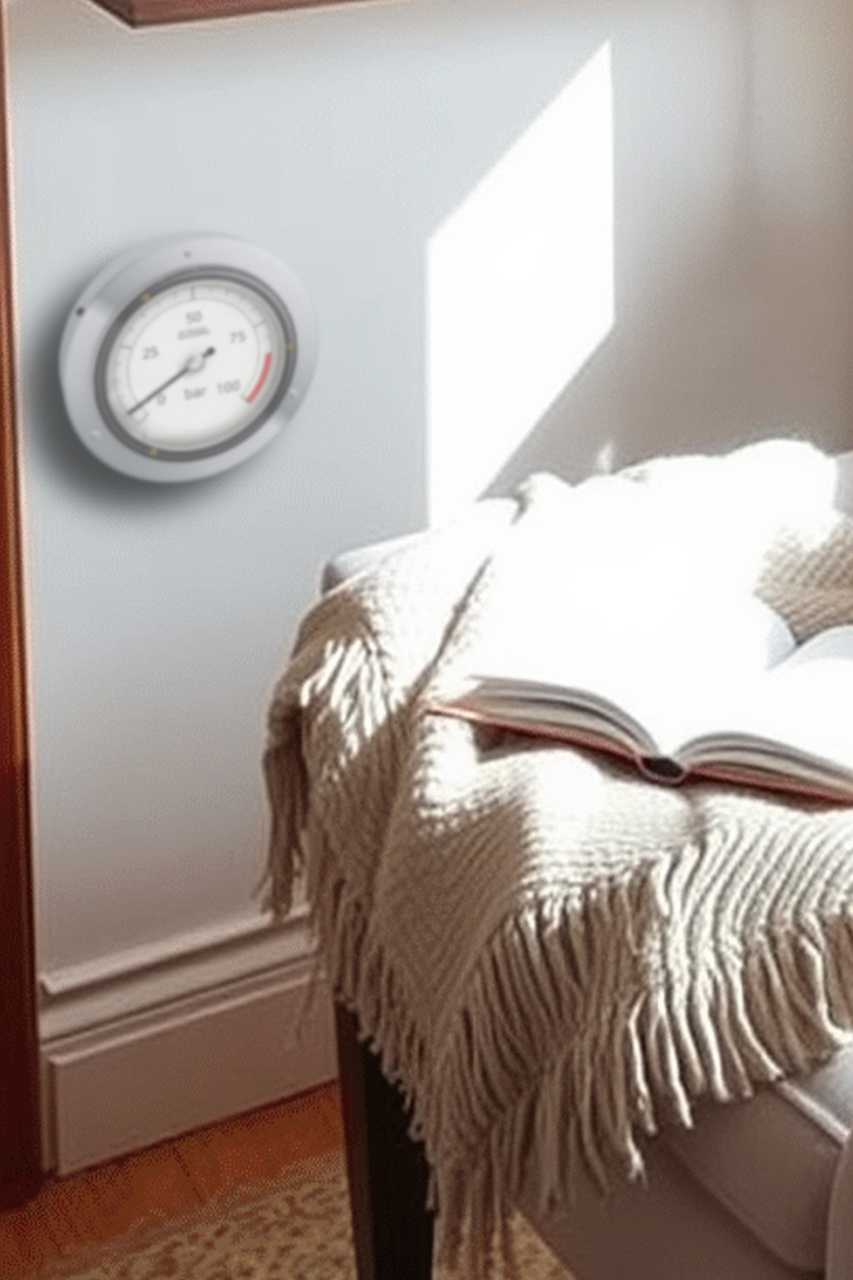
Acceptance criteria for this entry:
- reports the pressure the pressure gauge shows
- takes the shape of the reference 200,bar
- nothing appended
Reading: 5,bar
